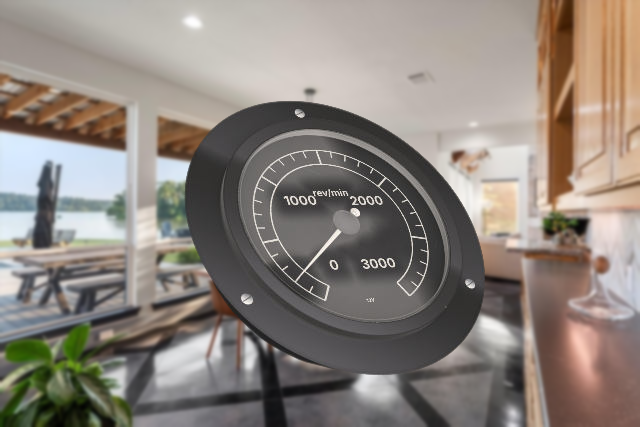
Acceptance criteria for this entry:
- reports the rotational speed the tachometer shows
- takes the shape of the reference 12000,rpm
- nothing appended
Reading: 200,rpm
